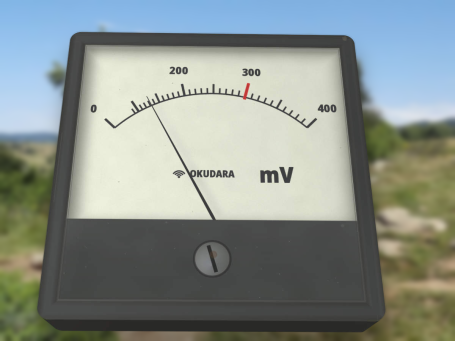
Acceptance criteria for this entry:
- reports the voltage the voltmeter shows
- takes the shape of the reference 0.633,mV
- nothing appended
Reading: 130,mV
